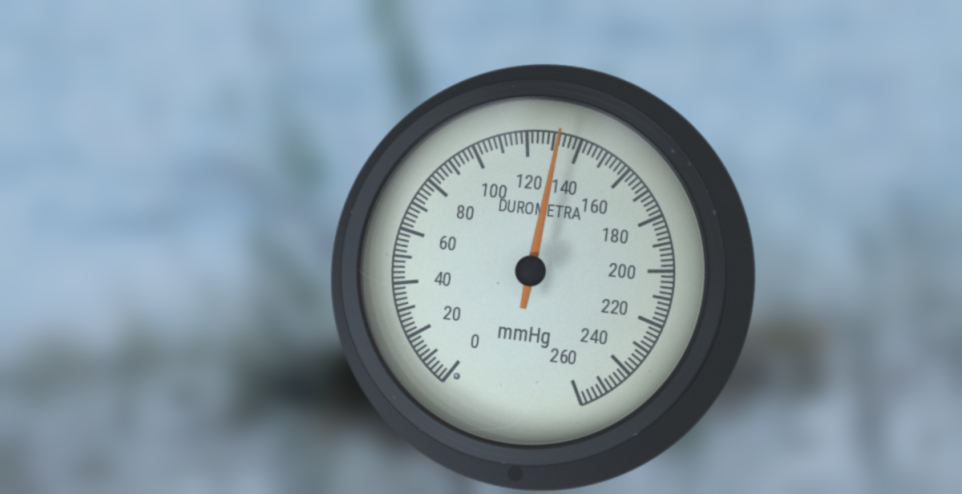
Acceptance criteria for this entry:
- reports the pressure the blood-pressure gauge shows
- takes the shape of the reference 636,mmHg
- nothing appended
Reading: 132,mmHg
